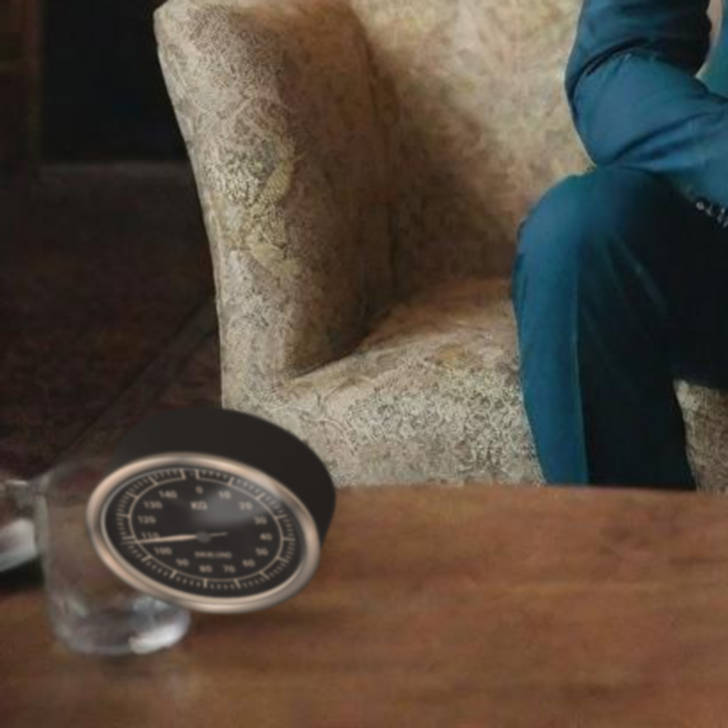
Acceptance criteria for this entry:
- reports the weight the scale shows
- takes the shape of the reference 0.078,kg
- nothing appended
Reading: 110,kg
